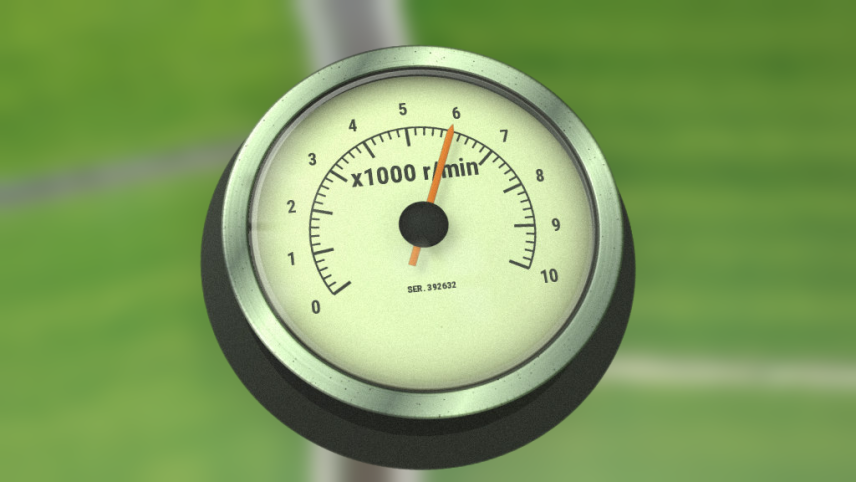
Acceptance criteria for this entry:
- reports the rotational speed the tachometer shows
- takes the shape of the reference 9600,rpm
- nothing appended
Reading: 6000,rpm
